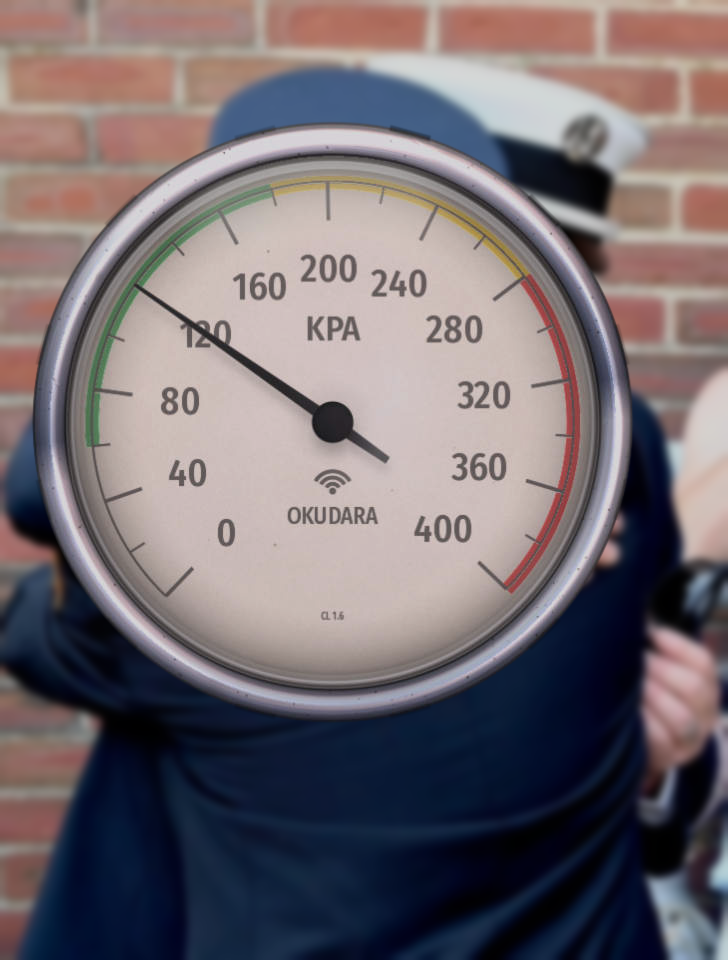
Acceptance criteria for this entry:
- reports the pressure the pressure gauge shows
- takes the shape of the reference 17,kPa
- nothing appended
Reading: 120,kPa
